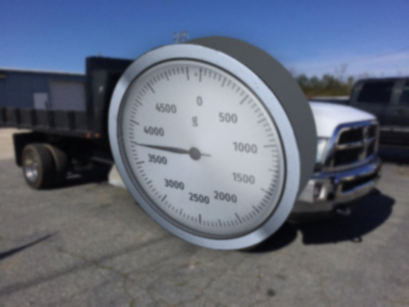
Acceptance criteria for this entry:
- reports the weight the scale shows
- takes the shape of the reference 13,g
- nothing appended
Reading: 3750,g
